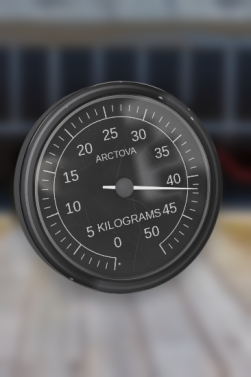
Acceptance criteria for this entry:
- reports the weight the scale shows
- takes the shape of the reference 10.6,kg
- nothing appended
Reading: 41.5,kg
